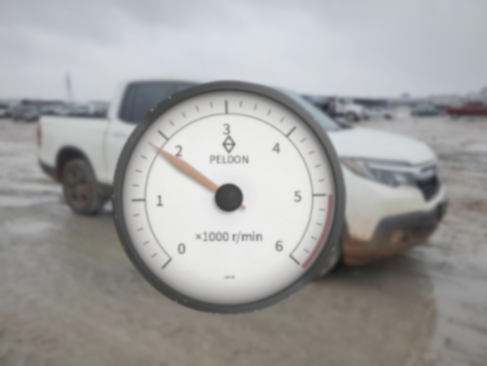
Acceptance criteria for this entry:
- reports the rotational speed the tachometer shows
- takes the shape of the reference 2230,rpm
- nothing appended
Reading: 1800,rpm
